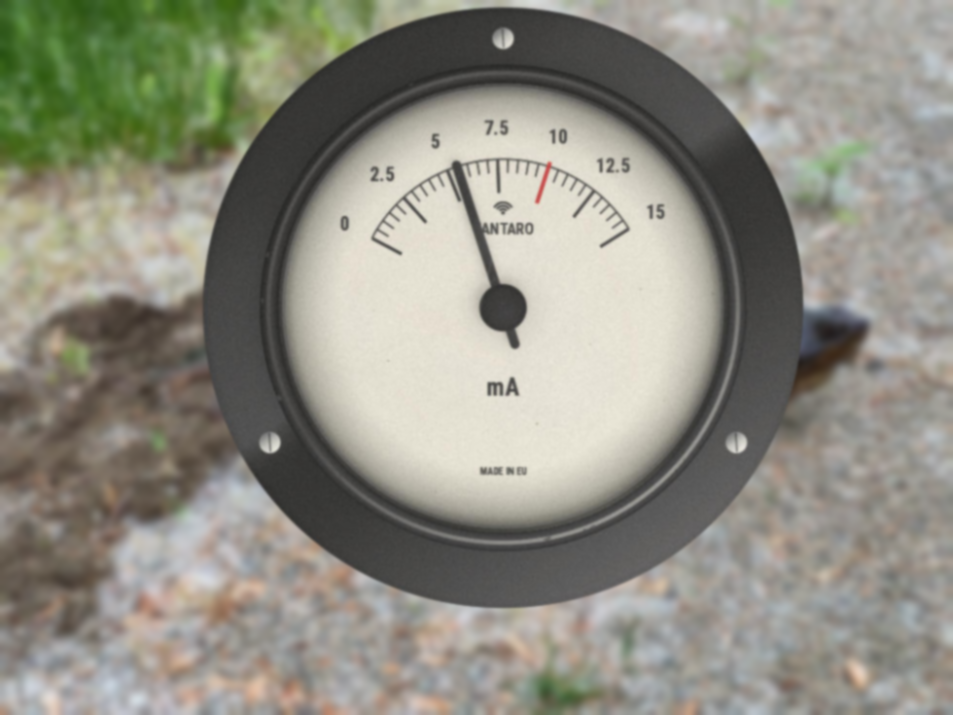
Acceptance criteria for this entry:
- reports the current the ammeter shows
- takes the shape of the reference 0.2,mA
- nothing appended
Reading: 5.5,mA
